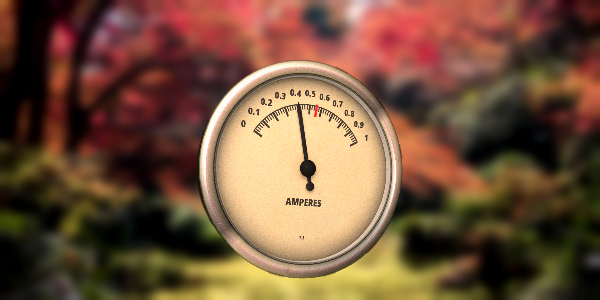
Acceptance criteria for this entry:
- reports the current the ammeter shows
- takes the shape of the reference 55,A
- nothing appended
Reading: 0.4,A
